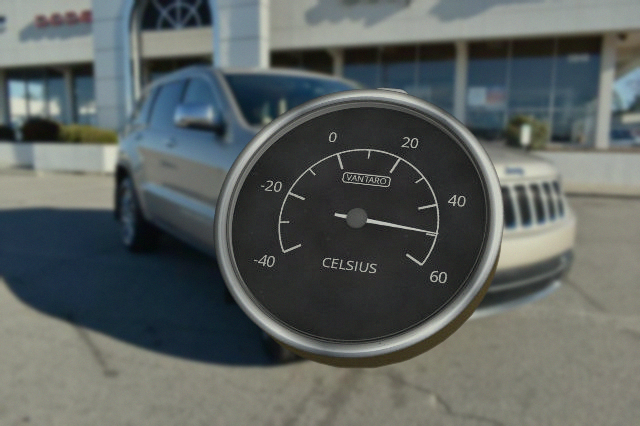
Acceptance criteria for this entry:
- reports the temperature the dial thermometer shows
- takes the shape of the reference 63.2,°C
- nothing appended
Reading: 50,°C
